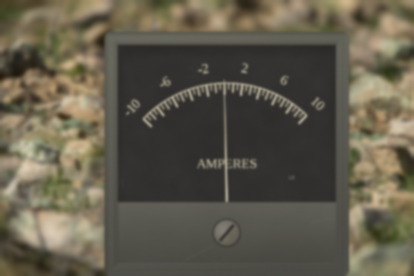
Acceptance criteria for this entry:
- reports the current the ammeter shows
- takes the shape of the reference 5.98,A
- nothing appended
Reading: 0,A
